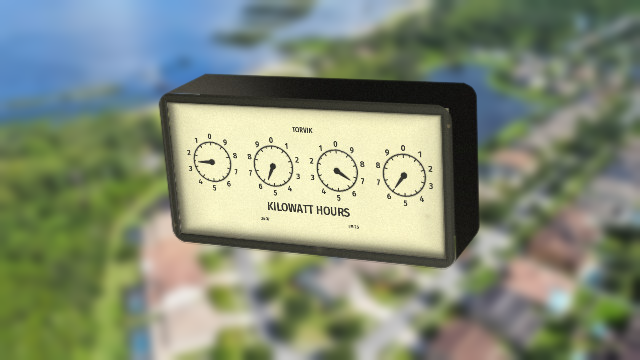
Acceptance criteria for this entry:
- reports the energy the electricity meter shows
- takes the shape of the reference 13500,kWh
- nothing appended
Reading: 2566,kWh
